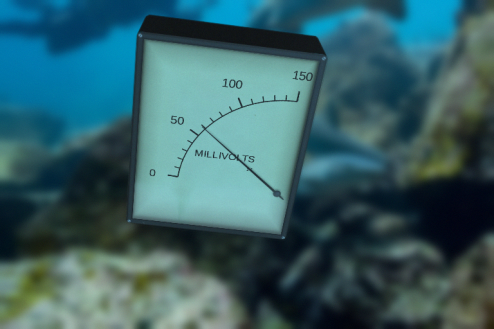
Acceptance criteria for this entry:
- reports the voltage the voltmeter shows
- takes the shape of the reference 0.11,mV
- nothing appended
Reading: 60,mV
